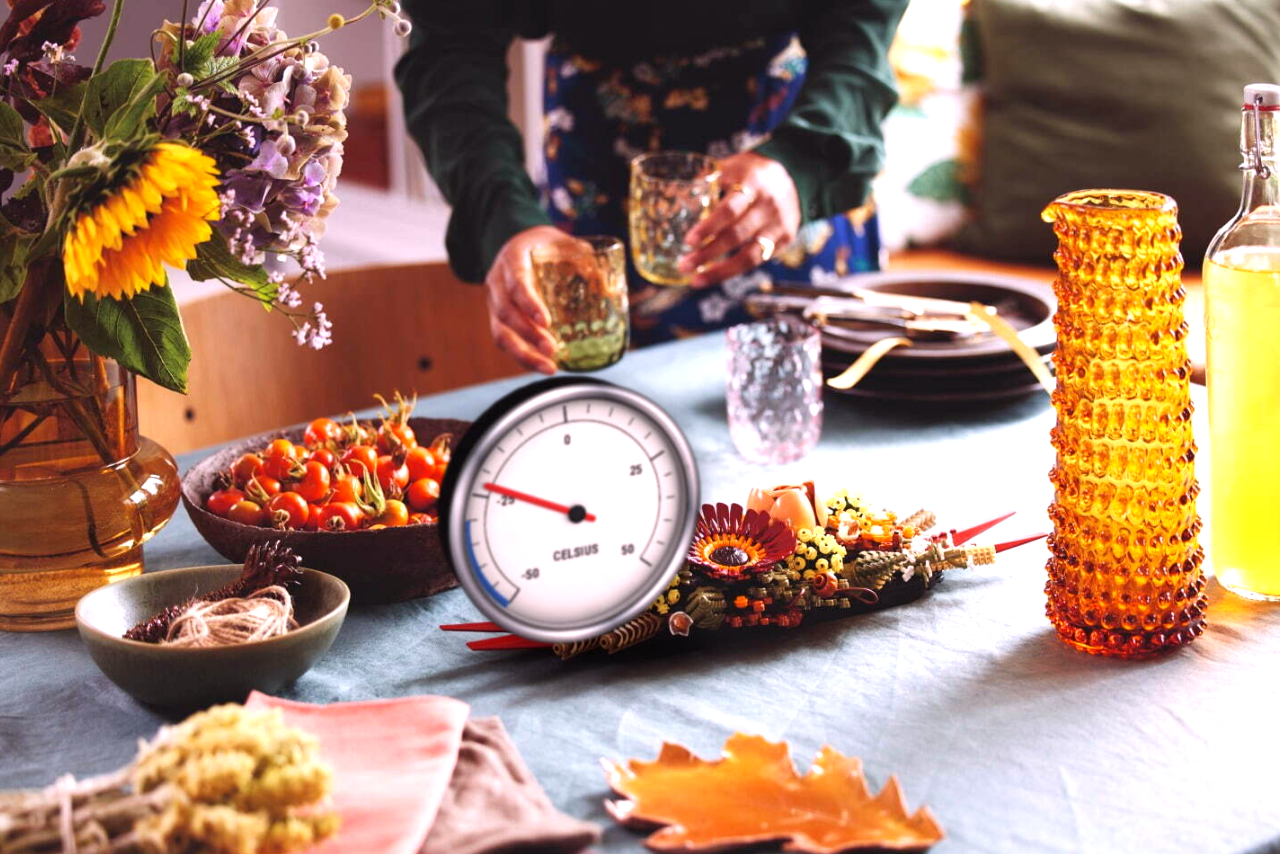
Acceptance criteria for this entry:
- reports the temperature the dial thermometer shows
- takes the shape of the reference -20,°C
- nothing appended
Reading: -22.5,°C
